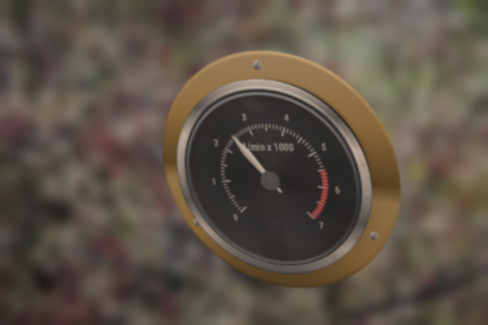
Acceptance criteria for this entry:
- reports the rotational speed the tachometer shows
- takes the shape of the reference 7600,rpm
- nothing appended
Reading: 2500,rpm
